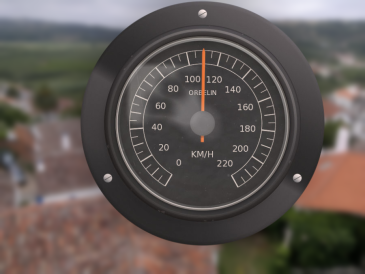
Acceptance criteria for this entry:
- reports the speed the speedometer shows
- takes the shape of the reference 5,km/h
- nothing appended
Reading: 110,km/h
